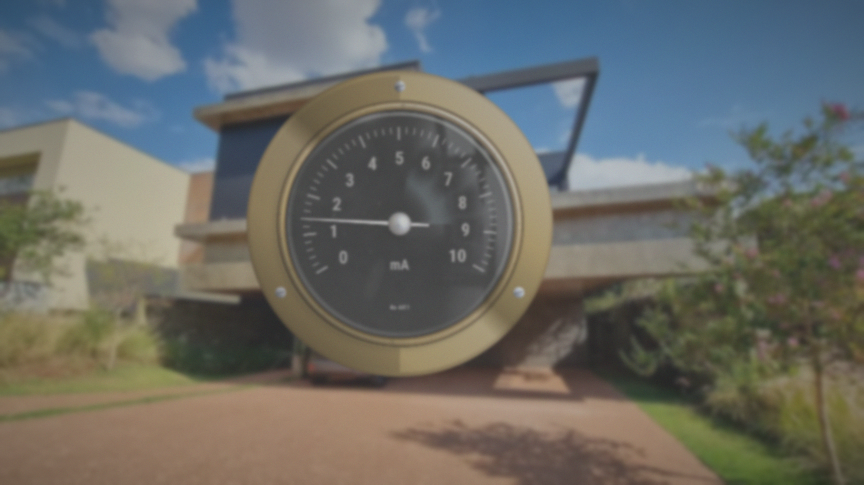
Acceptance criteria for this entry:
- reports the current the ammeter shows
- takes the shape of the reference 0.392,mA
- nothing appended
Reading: 1.4,mA
